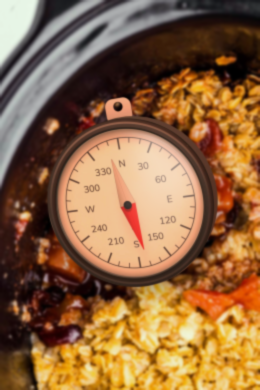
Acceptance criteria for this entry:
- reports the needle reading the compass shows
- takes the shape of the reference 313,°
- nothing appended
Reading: 170,°
